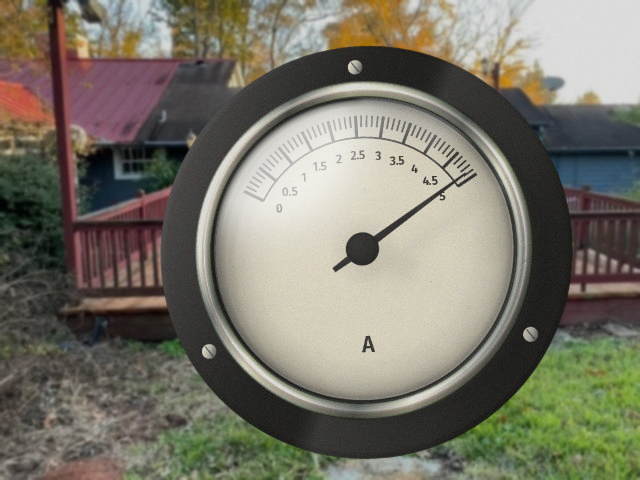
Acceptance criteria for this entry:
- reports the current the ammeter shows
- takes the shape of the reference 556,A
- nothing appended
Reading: 4.9,A
